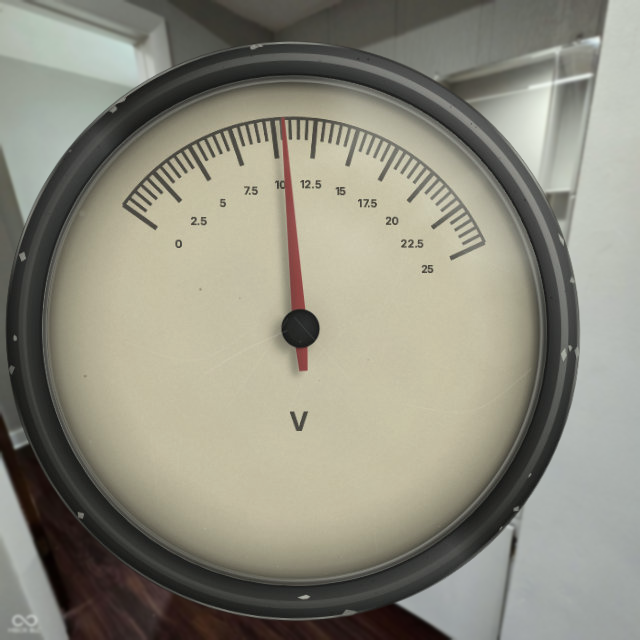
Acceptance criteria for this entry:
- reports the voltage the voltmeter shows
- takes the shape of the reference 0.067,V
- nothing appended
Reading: 10.5,V
